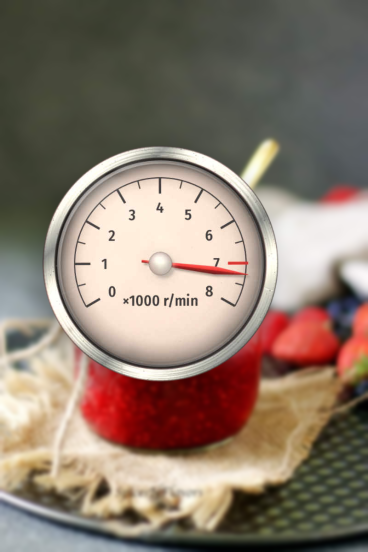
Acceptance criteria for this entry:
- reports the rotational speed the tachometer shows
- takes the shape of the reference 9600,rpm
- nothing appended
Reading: 7250,rpm
